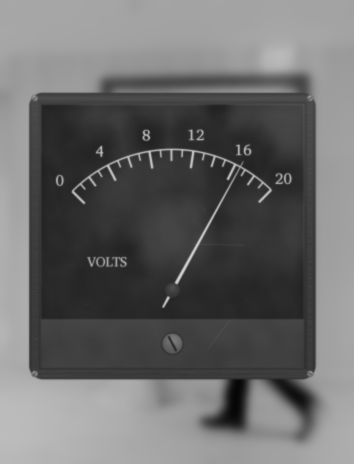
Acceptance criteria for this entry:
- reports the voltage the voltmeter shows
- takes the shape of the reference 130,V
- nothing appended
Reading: 16.5,V
